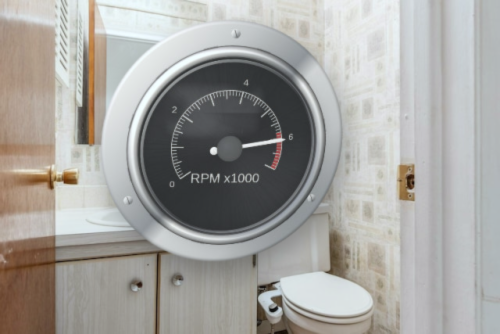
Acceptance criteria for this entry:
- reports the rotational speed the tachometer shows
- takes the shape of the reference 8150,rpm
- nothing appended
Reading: 6000,rpm
